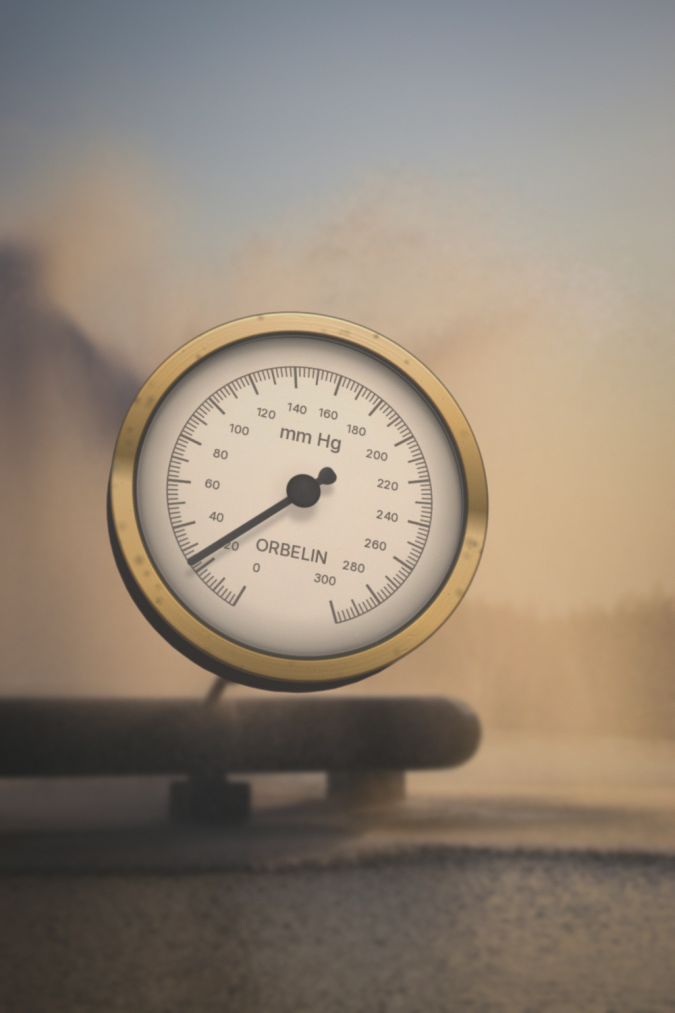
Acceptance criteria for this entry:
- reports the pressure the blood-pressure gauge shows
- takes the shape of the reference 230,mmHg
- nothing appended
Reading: 24,mmHg
